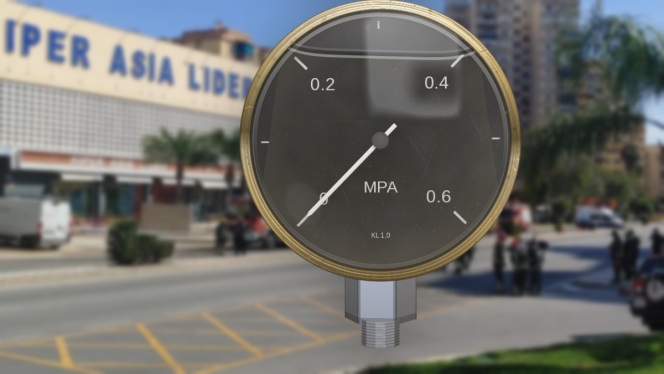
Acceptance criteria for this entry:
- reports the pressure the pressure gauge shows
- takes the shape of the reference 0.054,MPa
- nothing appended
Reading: 0,MPa
